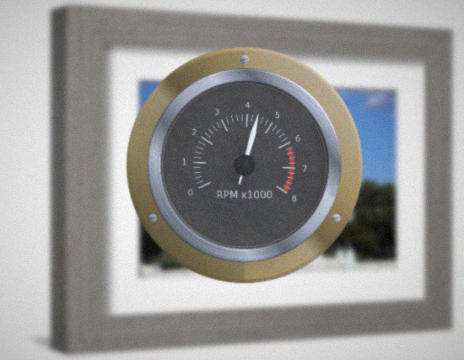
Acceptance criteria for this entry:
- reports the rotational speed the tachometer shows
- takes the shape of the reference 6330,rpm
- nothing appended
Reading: 4400,rpm
